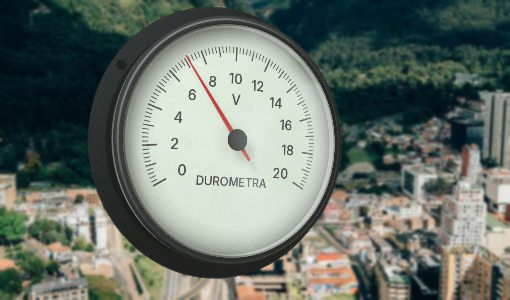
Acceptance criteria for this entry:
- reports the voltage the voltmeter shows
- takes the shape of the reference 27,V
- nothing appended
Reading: 7,V
